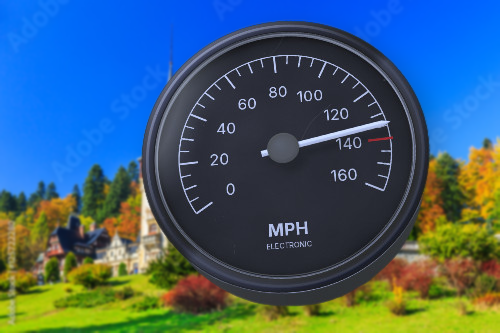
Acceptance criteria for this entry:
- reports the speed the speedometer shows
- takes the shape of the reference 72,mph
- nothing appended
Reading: 135,mph
